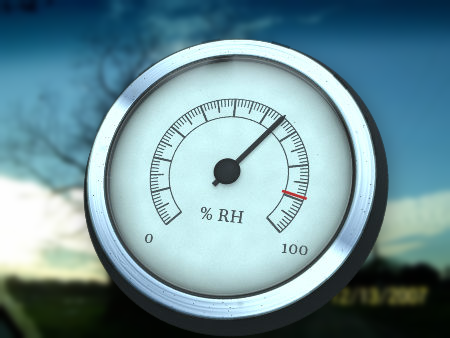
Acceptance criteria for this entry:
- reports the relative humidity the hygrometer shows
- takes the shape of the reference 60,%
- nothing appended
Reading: 65,%
